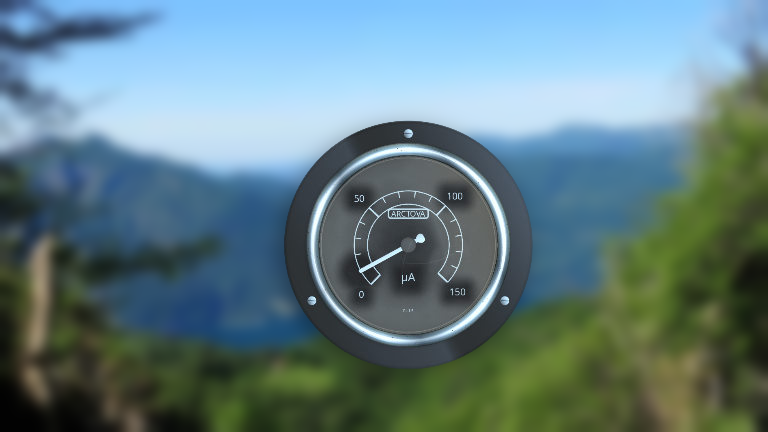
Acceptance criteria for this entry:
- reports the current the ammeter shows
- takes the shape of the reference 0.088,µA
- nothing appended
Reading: 10,µA
